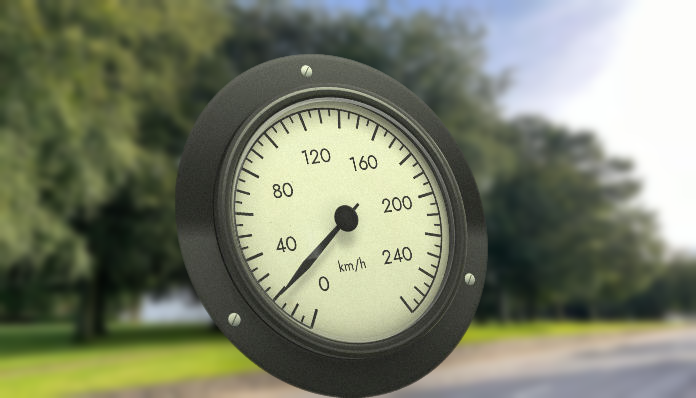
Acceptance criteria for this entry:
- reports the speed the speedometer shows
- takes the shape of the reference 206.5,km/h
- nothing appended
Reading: 20,km/h
